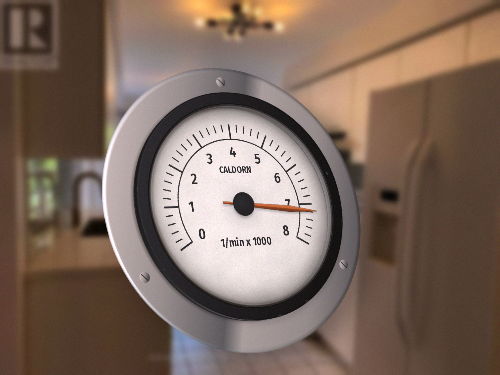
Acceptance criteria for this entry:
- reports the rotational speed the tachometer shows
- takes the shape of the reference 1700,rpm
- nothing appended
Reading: 7200,rpm
